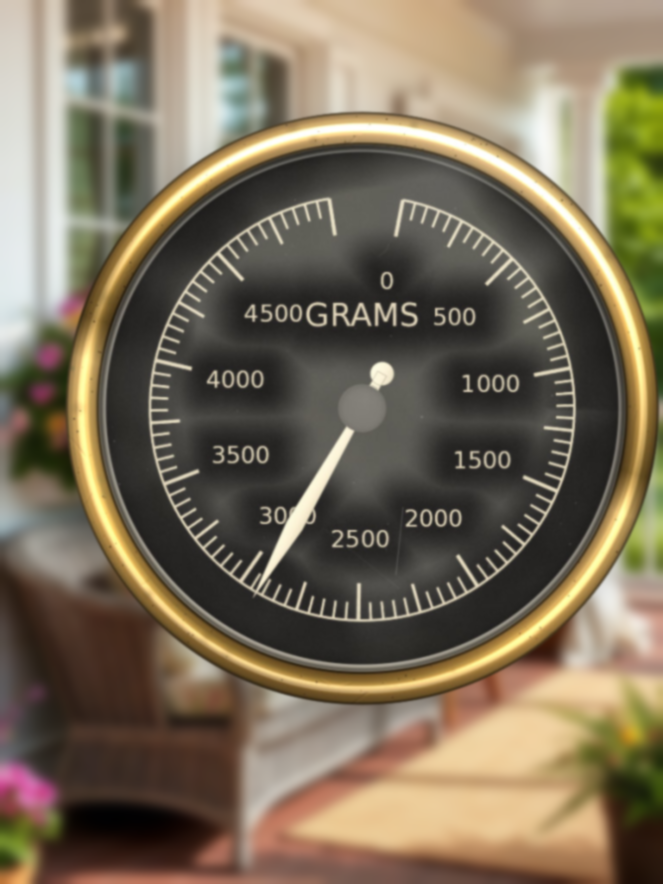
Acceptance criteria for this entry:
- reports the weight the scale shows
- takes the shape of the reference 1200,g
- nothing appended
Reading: 2925,g
